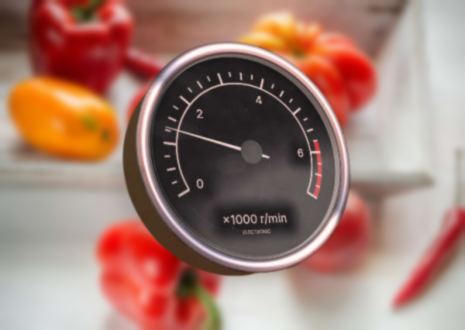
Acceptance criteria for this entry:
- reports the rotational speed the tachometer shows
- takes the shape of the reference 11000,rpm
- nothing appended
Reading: 1250,rpm
